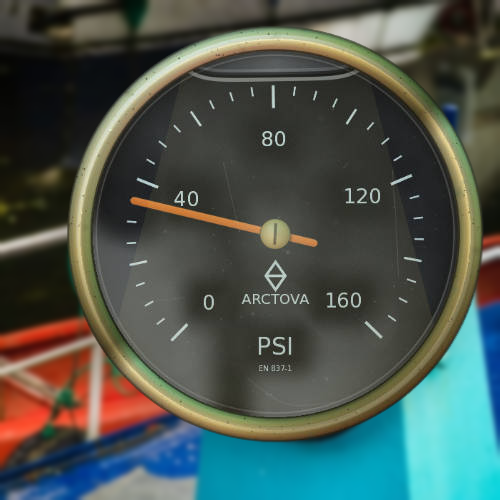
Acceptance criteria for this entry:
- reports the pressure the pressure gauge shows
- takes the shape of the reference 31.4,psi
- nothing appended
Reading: 35,psi
